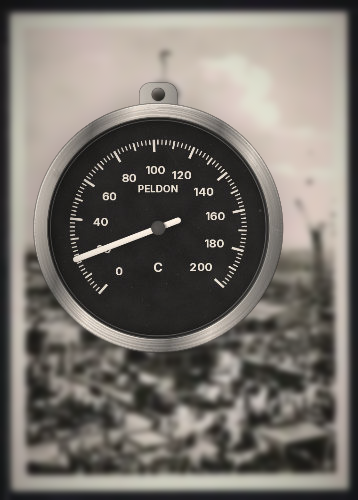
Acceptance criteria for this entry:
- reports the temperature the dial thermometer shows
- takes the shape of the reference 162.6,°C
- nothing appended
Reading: 20,°C
